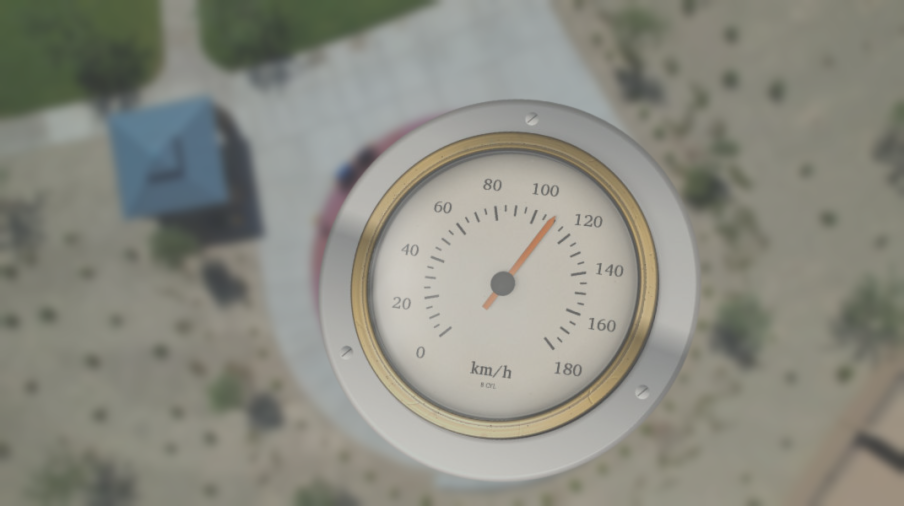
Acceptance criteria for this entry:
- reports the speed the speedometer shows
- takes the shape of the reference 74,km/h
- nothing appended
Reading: 110,km/h
